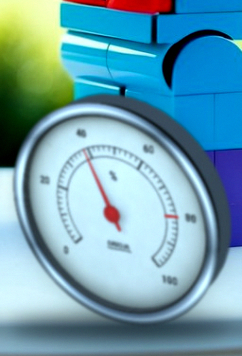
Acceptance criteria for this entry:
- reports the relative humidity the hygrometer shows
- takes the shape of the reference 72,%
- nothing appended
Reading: 40,%
